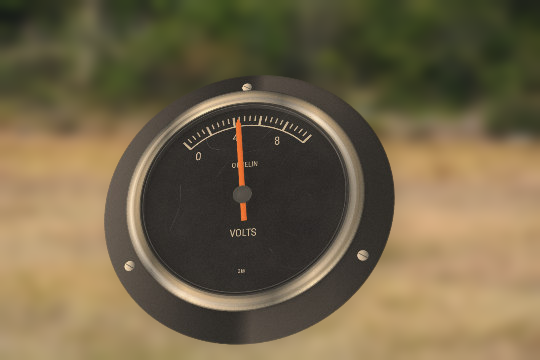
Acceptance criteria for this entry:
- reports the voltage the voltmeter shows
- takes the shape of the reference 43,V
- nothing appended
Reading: 4.4,V
